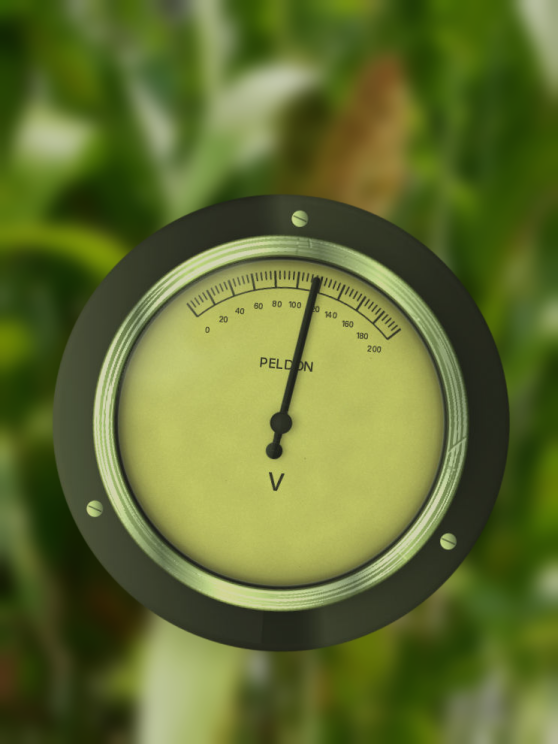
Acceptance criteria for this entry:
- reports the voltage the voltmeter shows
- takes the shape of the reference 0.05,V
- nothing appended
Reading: 116,V
